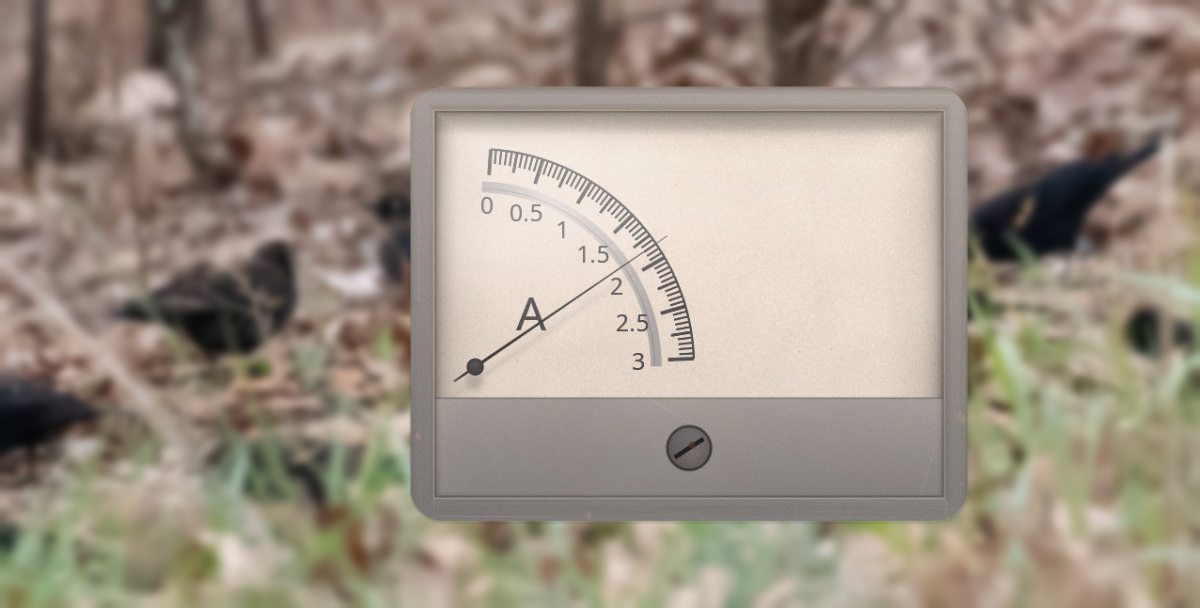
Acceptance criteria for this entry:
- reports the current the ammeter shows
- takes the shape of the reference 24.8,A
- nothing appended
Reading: 1.85,A
